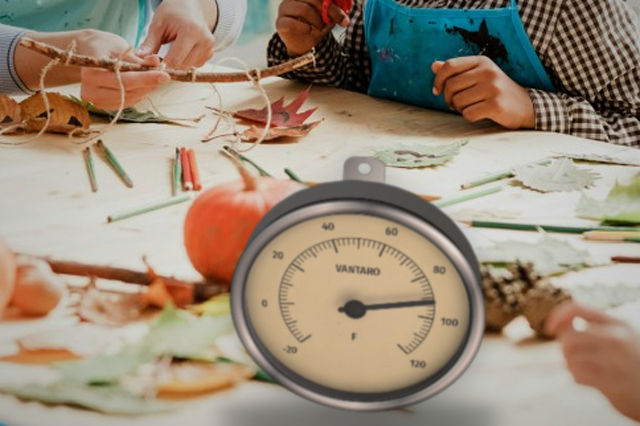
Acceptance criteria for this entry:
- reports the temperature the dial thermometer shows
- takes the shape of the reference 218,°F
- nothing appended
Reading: 90,°F
